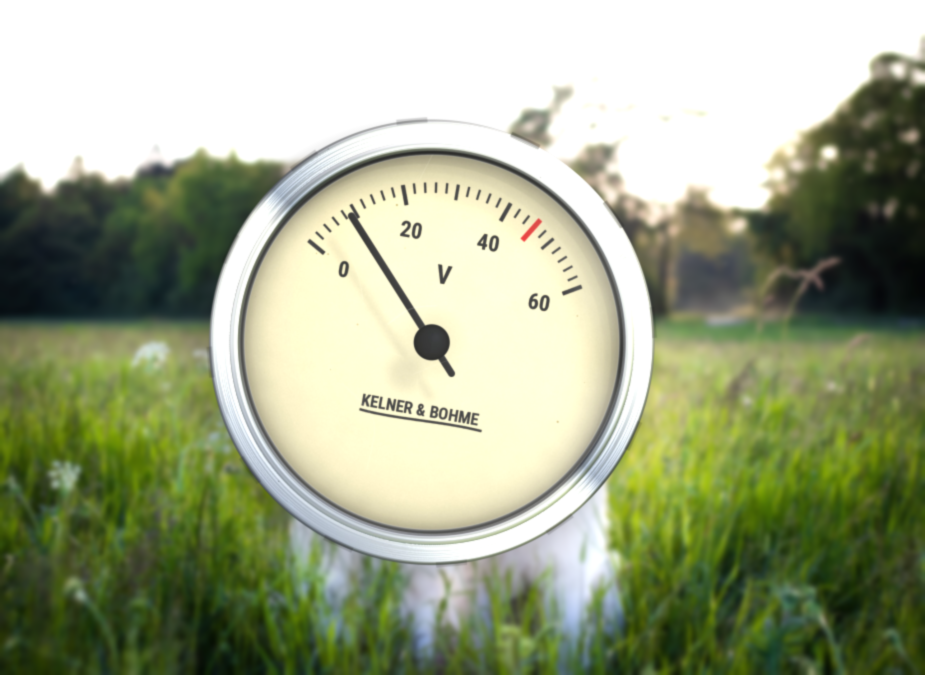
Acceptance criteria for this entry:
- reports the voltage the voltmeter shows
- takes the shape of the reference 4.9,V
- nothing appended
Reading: 9,V
